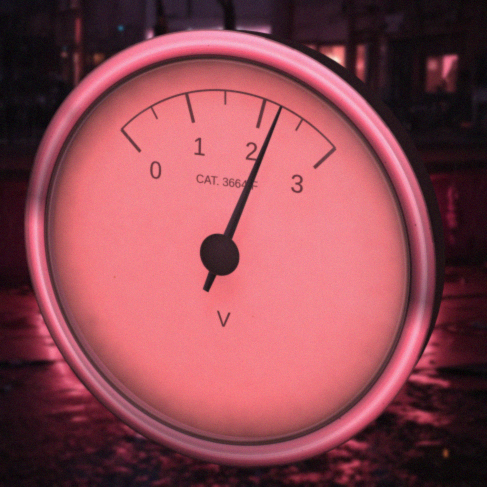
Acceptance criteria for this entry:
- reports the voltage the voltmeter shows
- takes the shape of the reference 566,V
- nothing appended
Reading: 2.25,V
